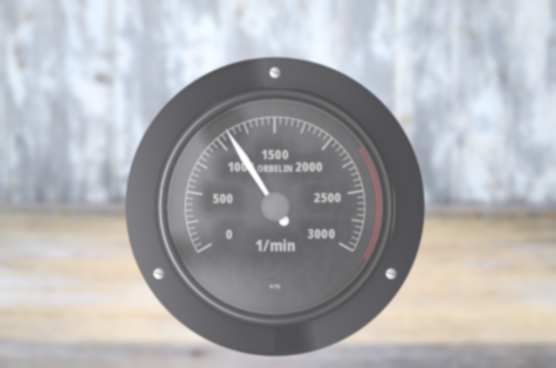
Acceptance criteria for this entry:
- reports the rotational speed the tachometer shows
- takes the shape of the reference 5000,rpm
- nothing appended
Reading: 1100,rpm
